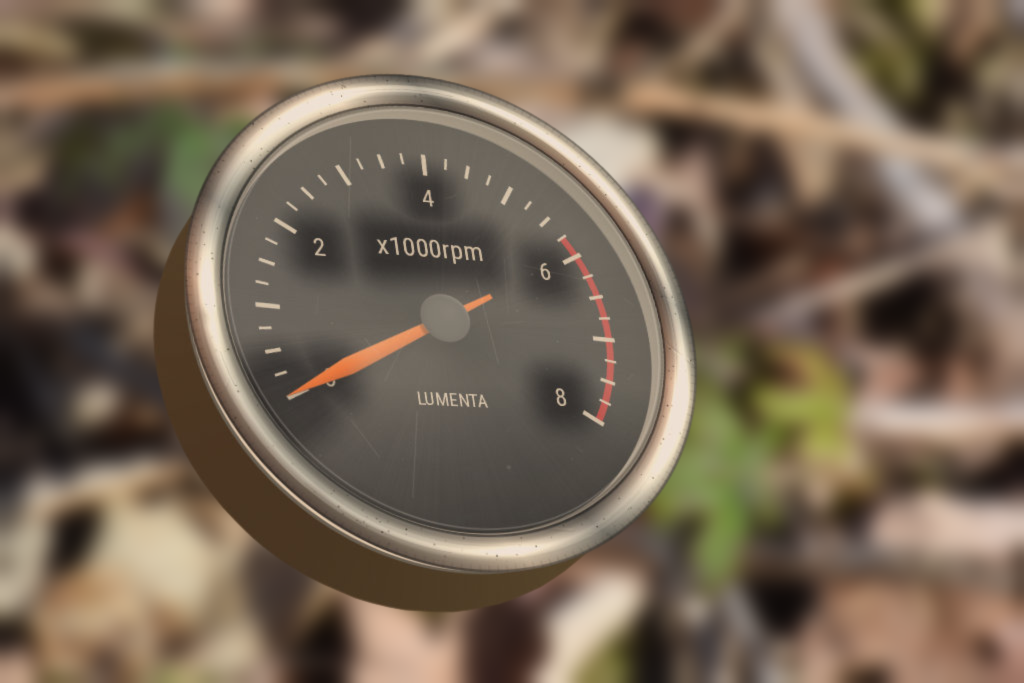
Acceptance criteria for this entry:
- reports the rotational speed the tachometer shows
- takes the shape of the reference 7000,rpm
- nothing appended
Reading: 0,rpm
